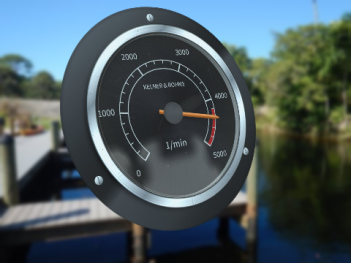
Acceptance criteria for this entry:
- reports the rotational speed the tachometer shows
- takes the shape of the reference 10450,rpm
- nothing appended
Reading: 4400,rpm
